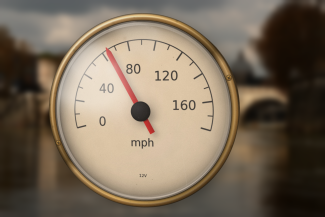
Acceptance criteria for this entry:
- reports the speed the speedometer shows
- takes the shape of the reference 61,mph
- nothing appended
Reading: 65,mph
